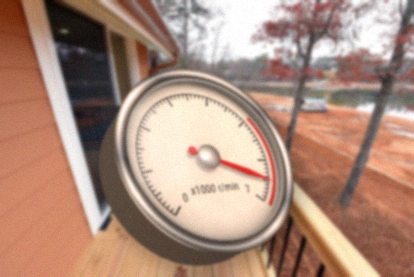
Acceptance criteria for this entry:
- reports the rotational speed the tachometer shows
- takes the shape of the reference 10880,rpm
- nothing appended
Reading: 6500,rpm
